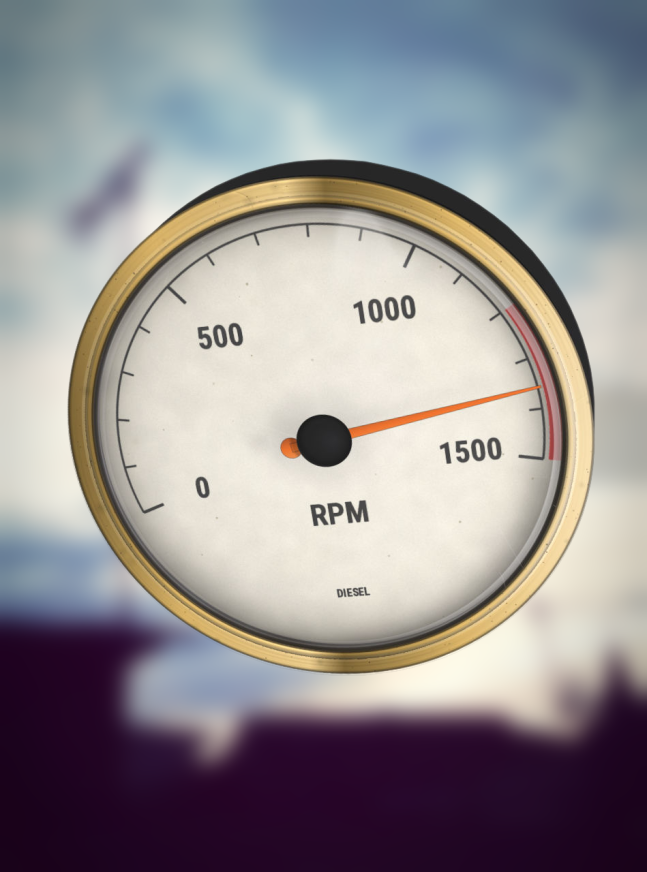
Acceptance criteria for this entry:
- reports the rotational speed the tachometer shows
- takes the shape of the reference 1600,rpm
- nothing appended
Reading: 1350,rpm
